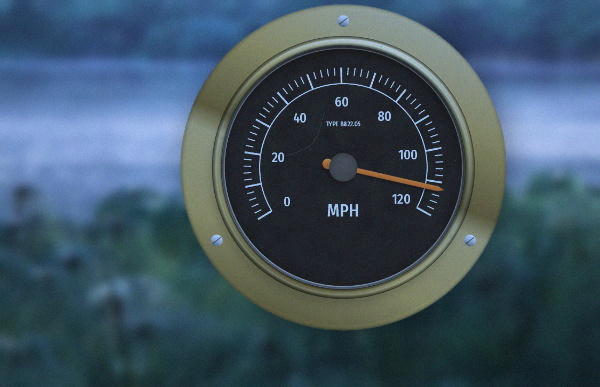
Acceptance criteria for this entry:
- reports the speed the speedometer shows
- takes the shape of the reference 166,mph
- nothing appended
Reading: 112,mph
